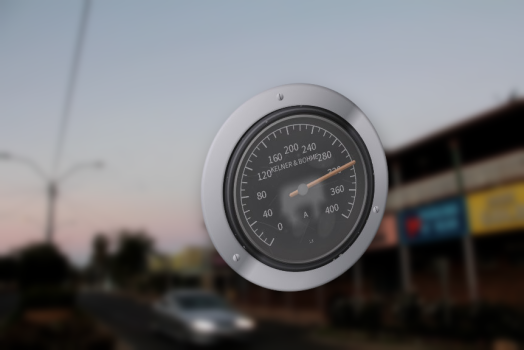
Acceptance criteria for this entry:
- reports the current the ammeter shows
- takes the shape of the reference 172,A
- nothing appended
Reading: 320,A
